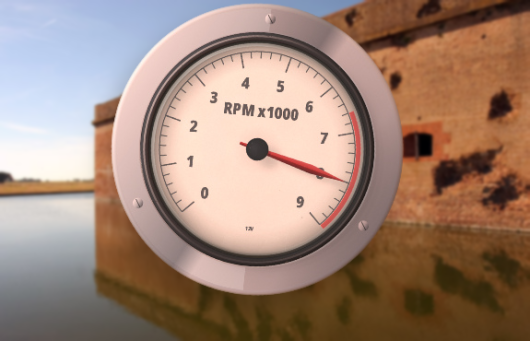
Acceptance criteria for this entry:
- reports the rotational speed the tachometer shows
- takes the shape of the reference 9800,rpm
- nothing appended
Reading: 8000,rpm
